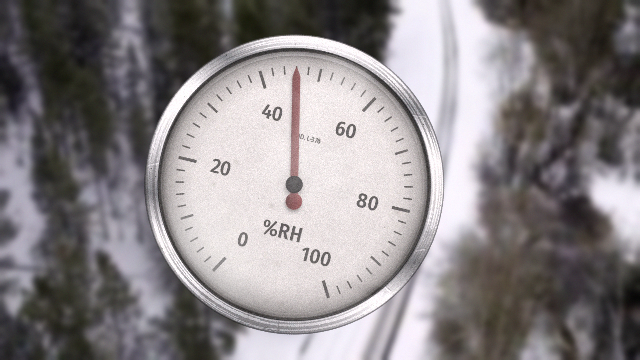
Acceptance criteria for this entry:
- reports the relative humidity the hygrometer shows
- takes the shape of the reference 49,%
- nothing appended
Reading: 46,%
